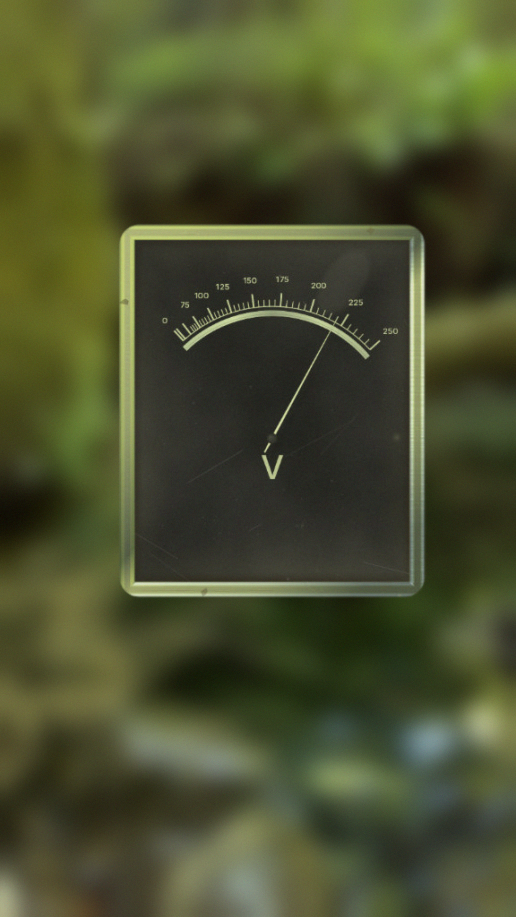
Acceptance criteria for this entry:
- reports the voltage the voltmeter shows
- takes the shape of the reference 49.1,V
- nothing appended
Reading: 220,V
